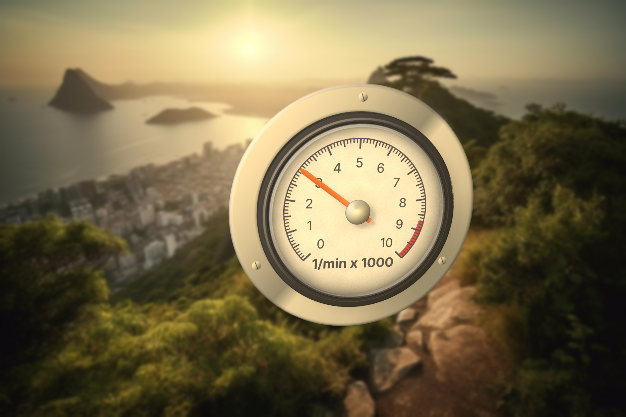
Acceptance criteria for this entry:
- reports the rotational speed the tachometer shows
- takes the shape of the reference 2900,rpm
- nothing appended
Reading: 3000,rpm
